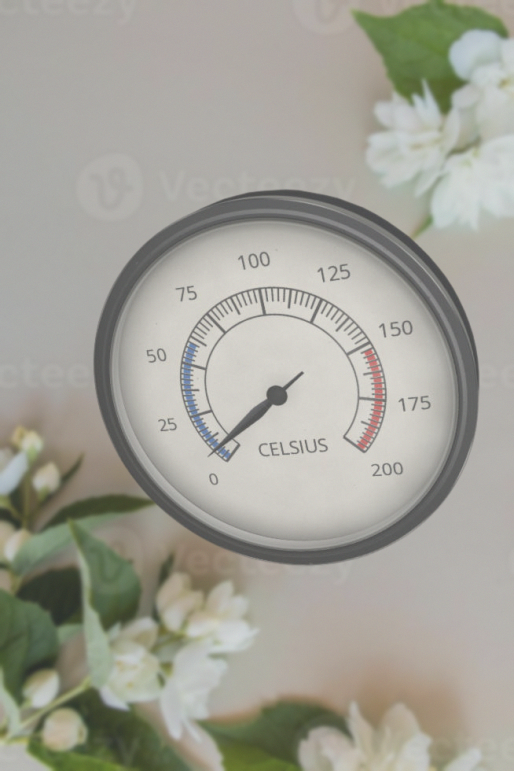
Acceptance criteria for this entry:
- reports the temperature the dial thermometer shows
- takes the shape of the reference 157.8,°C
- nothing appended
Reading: 7.5,°C
